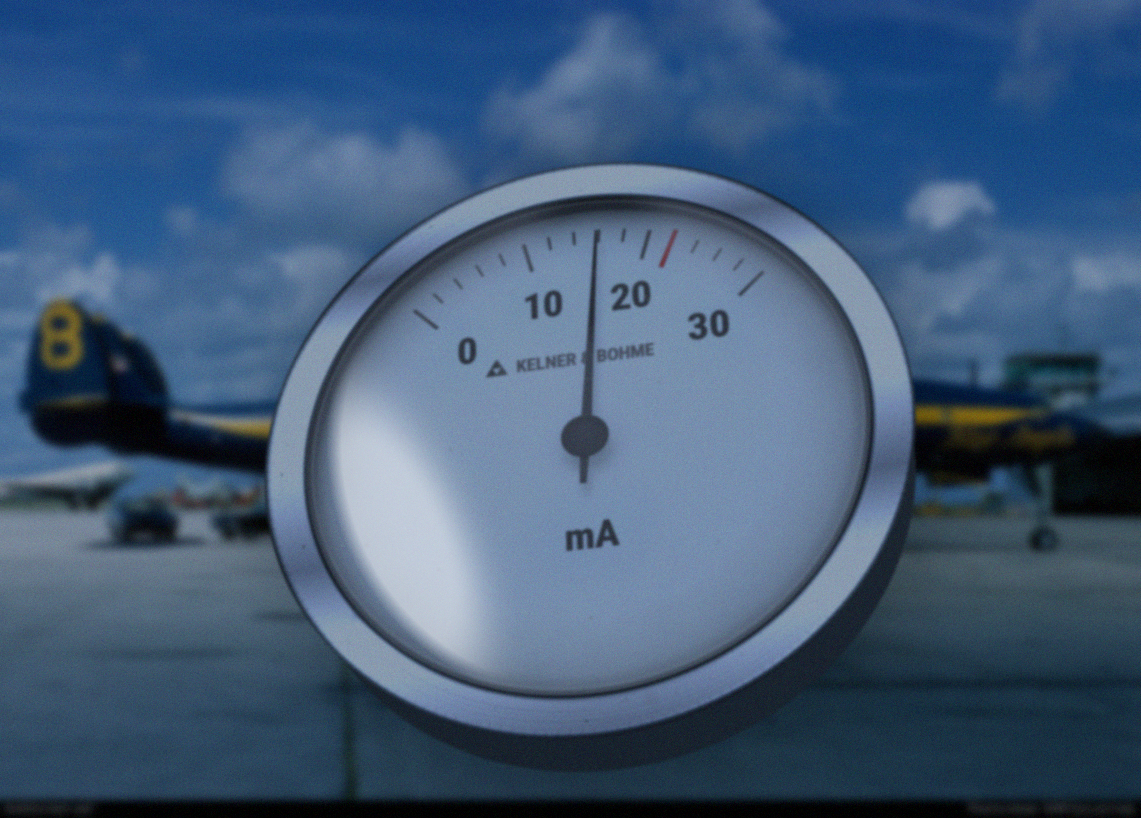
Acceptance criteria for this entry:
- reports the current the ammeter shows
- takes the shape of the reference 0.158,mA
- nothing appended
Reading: 16,mA
